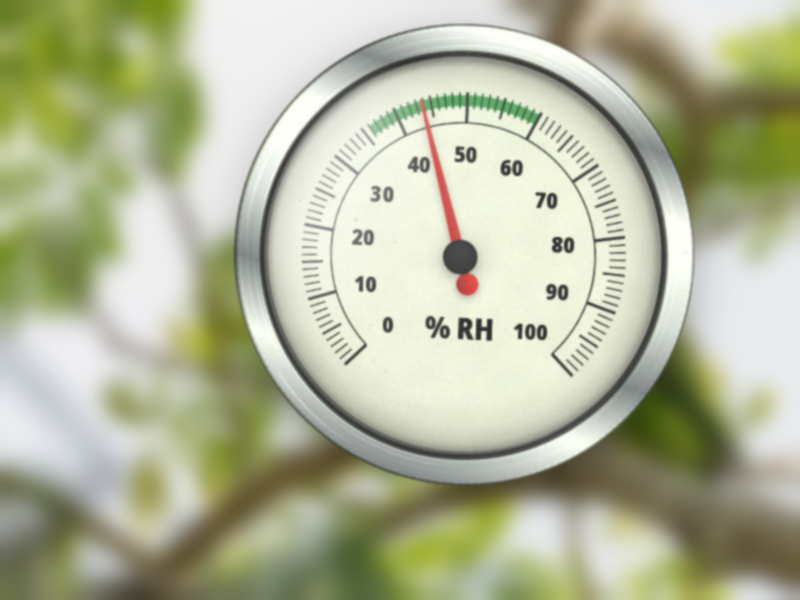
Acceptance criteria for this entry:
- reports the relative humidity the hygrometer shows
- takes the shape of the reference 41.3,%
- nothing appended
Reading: 44,%
